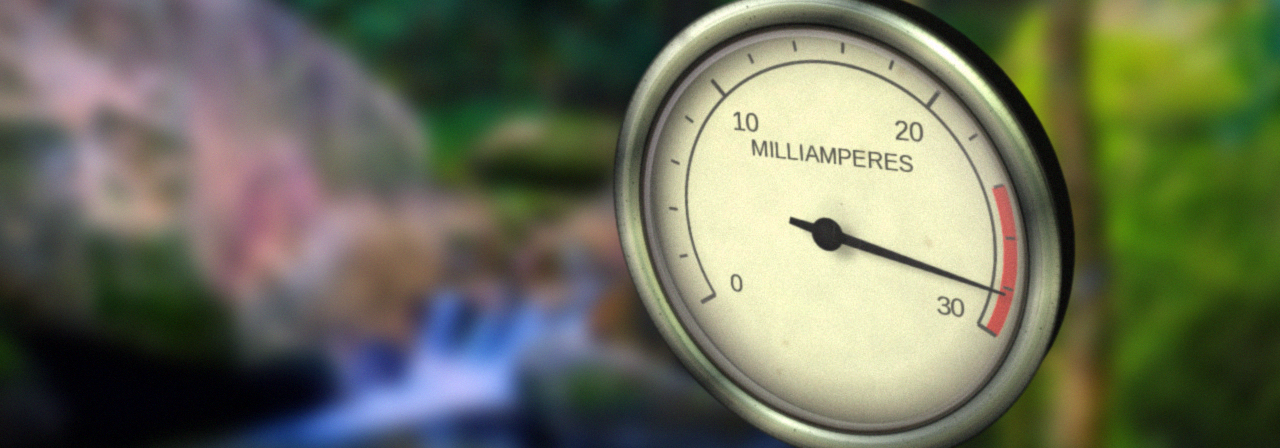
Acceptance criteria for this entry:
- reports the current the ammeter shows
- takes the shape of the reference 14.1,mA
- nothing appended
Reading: 28,mA
